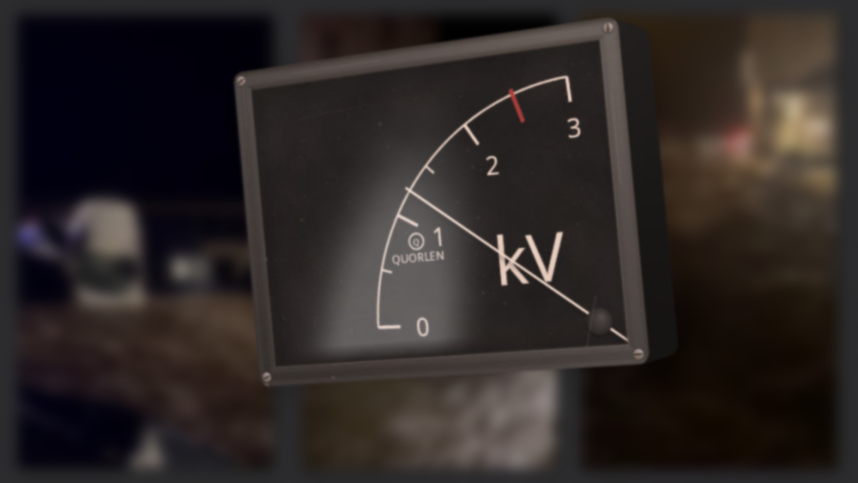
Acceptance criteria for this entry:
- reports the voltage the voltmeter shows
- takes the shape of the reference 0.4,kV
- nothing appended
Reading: 1.25,kV
